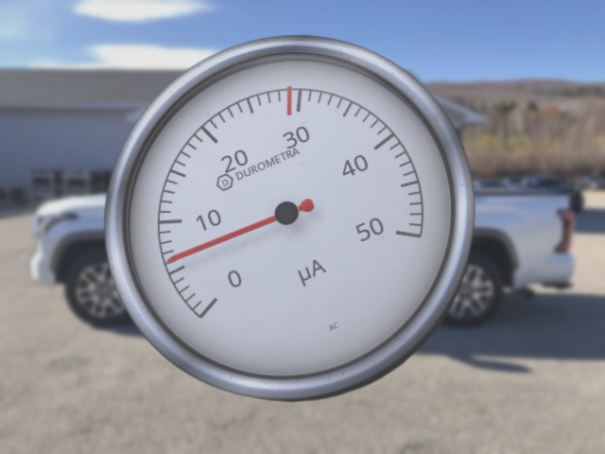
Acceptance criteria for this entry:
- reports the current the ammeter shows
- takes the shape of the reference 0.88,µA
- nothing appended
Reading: 6,µA
